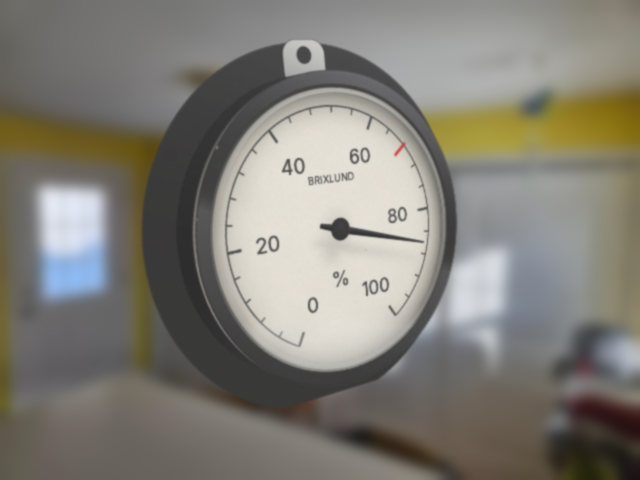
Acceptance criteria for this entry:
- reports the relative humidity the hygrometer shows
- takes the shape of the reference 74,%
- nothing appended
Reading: 86,%
